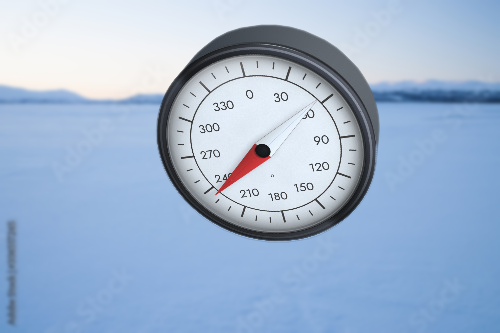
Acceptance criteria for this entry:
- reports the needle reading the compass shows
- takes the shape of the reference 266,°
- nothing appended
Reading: 235,°
